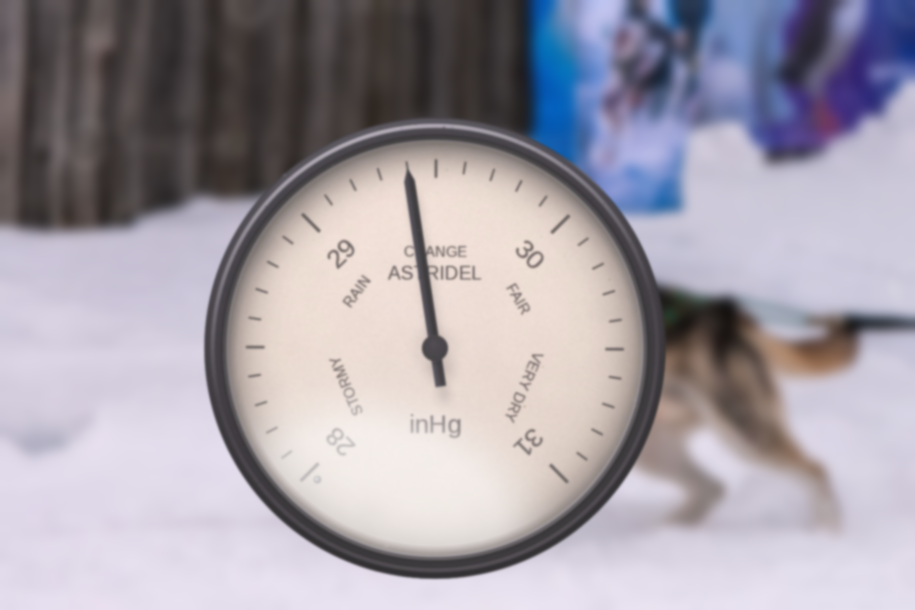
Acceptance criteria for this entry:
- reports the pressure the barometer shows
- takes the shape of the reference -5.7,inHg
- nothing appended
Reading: 29.4,inHg
